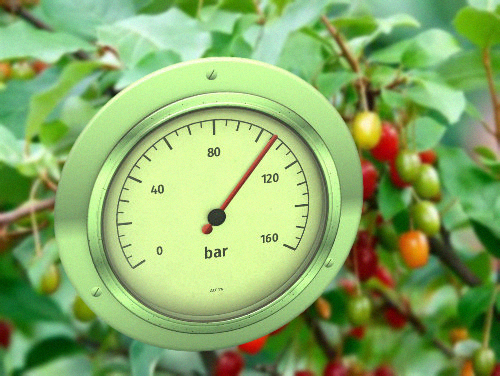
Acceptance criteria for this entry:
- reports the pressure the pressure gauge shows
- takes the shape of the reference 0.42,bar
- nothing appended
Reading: 105,bar
